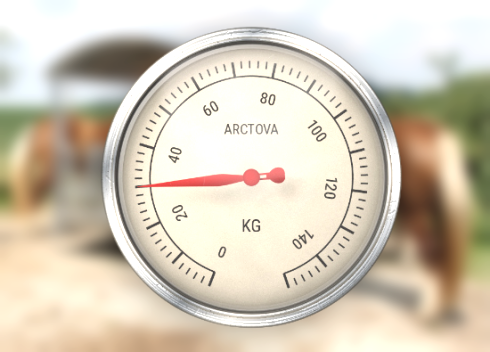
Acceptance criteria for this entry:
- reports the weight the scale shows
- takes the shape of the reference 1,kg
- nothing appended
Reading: 30,kg
